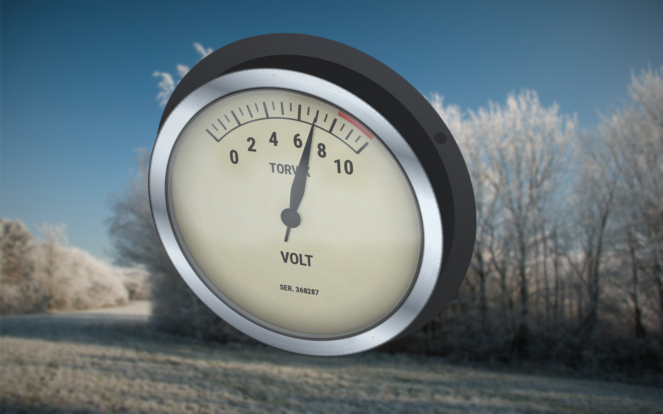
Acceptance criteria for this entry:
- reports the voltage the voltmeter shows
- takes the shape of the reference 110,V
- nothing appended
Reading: 7,V
